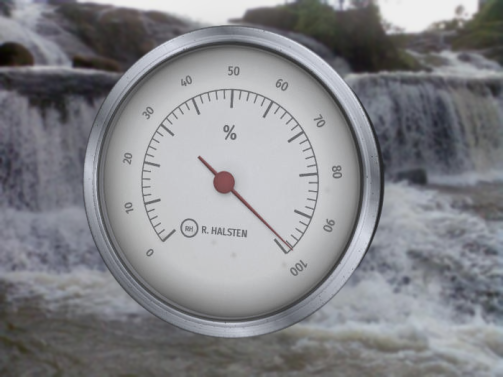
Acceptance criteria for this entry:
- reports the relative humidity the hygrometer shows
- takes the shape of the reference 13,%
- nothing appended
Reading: 98,%
